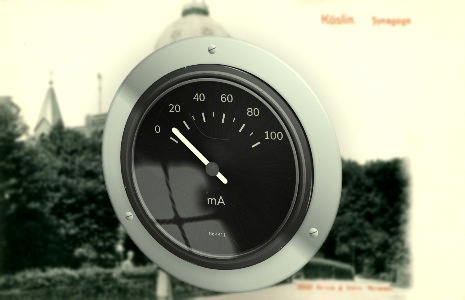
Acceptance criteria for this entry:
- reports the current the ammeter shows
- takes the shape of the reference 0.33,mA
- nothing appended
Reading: 10,mA
